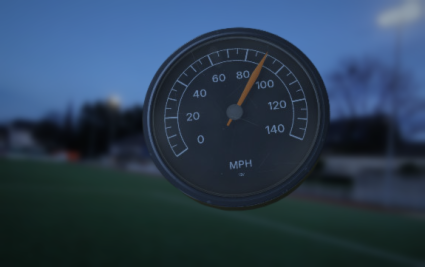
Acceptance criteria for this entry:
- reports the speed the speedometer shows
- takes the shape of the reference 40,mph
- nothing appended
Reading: 90,mph
